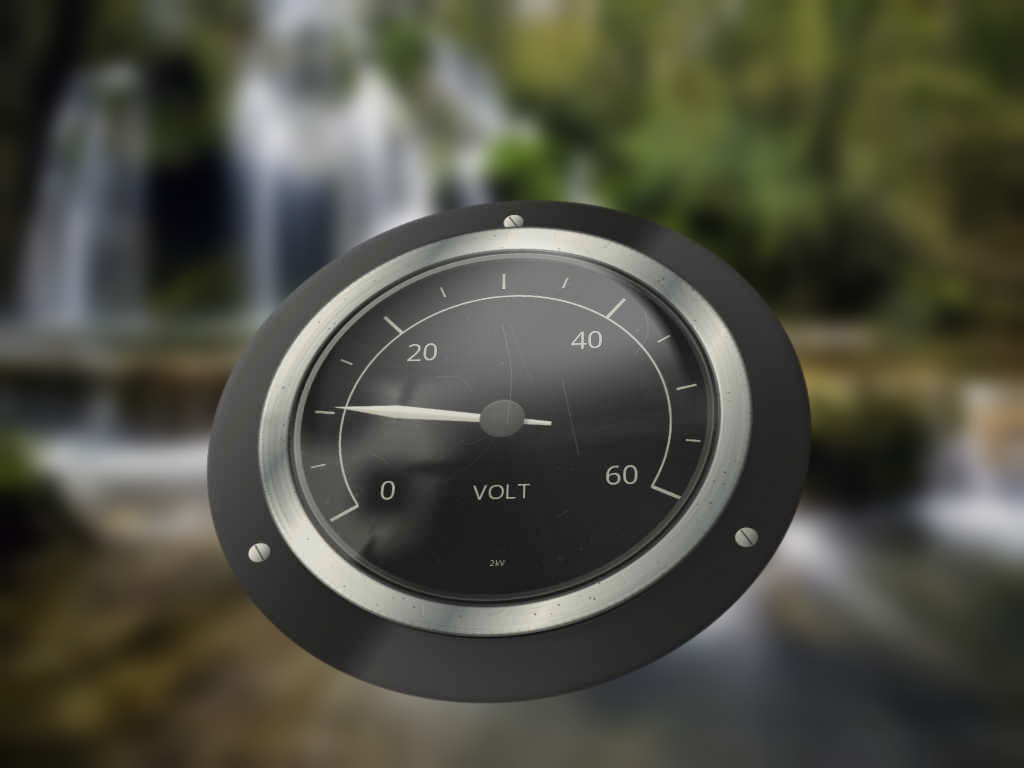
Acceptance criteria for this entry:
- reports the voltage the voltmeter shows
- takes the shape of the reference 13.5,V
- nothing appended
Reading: 10,V
